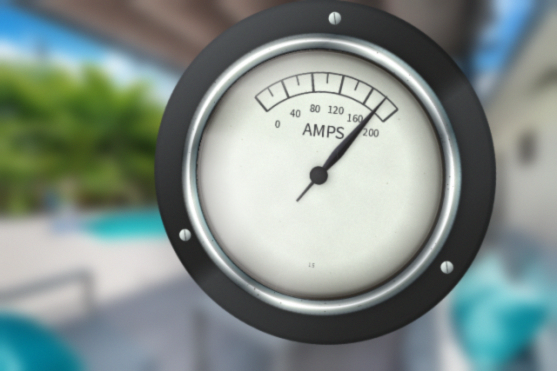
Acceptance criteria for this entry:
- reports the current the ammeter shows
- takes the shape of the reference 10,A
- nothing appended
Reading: 180,A
